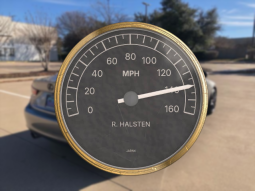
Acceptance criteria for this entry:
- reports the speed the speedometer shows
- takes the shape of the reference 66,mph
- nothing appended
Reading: 140,mph
